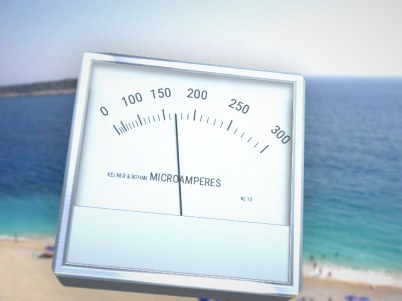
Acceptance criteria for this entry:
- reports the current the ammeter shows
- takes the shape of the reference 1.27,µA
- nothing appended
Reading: 170,µA
